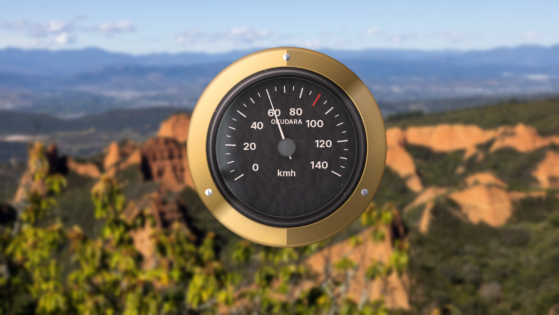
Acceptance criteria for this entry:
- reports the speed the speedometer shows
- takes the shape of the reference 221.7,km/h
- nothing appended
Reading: 60,km/h
